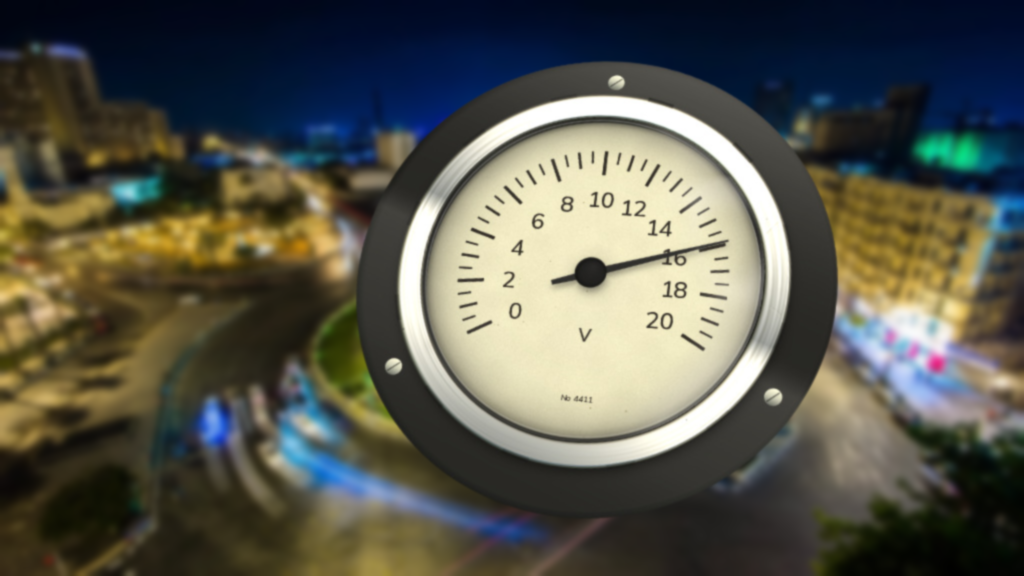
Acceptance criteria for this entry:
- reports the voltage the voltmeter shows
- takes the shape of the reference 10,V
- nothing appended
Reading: 16,V
